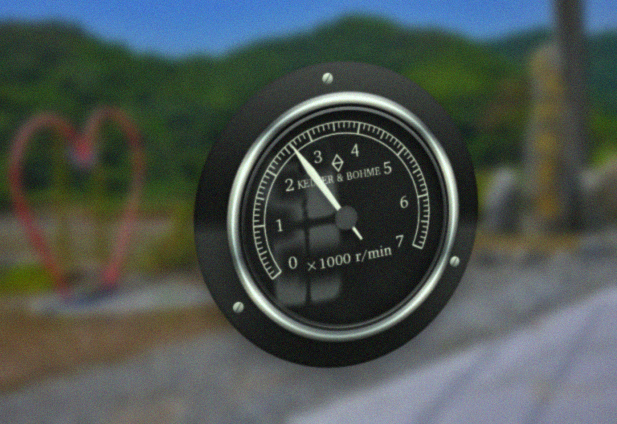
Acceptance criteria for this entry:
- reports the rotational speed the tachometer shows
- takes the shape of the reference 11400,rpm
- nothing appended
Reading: 2600,rpm
